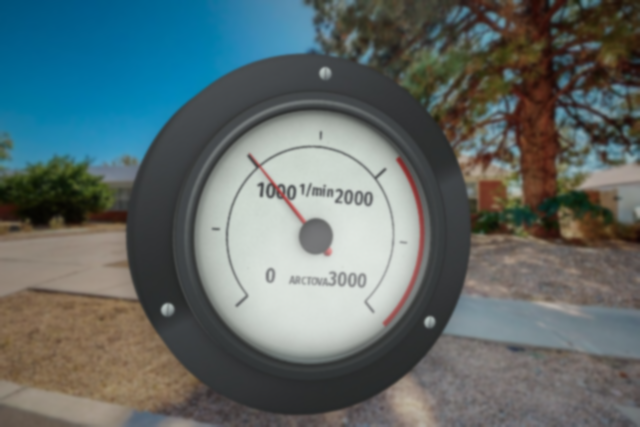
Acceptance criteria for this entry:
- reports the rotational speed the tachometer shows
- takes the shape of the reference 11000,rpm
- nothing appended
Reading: 1000,rpm
